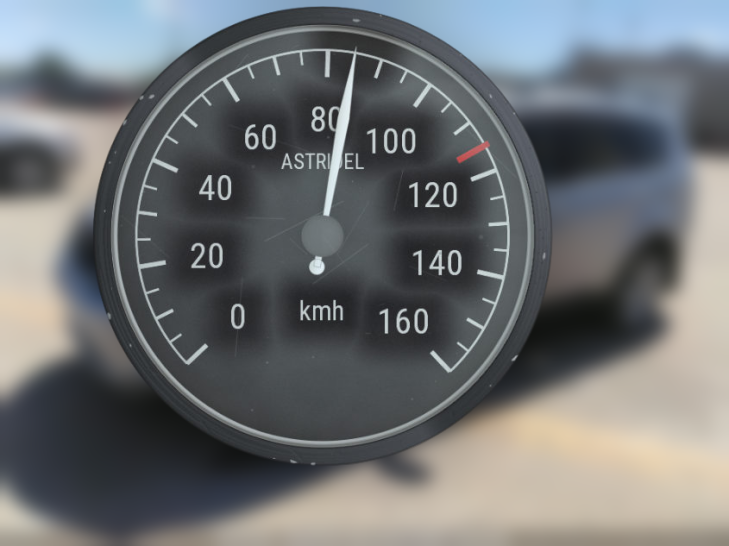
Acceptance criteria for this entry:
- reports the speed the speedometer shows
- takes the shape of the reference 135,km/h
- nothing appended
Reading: 85,km/h
